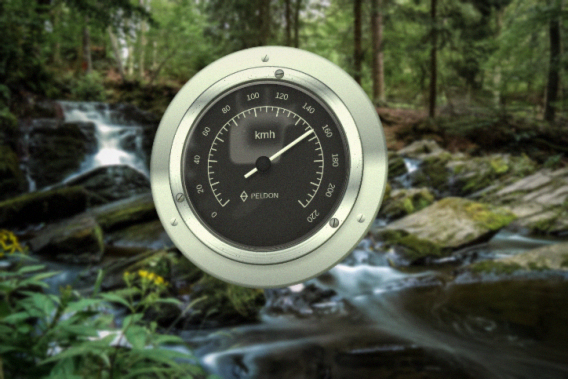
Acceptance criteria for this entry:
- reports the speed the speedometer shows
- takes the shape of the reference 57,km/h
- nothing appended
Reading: 155,km/h
